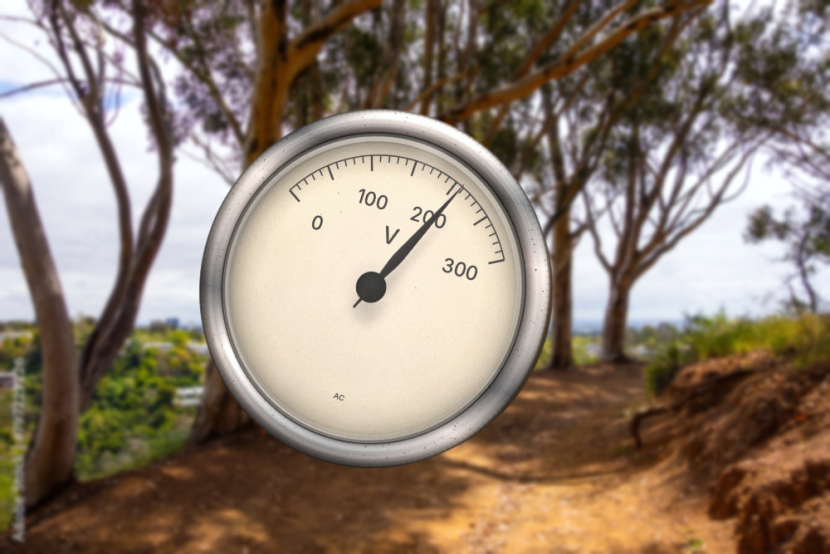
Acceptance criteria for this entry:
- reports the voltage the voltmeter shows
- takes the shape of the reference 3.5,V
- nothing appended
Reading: 210,V
